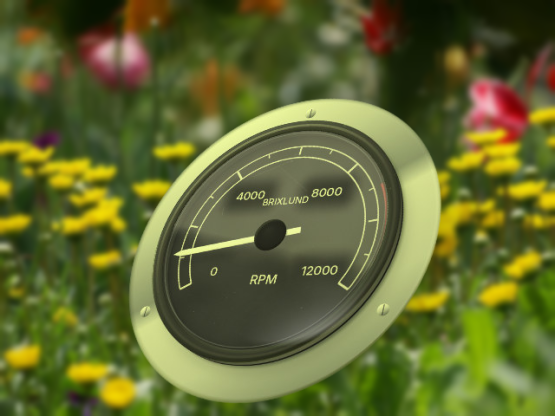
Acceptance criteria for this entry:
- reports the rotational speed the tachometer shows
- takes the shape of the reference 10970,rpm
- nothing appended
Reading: 1000,rpm
